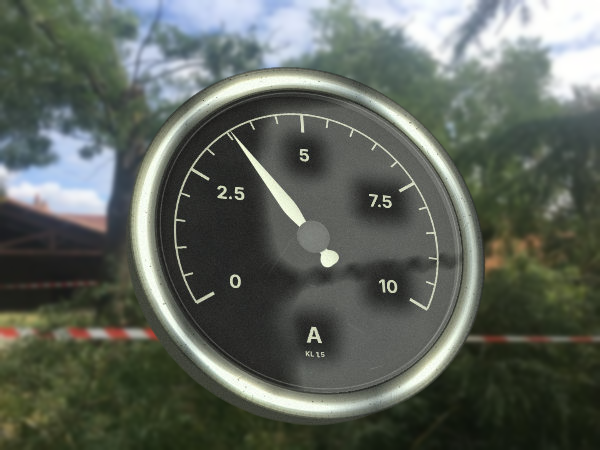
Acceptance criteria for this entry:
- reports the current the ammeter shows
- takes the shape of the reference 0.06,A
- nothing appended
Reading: 3.5,A
